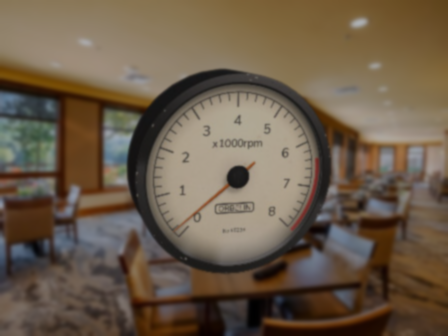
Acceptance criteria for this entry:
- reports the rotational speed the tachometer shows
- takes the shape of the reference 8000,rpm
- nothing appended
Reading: 200,rpm
